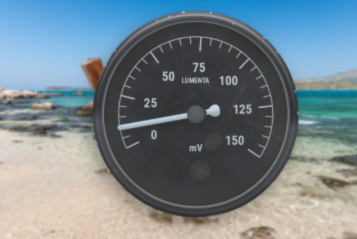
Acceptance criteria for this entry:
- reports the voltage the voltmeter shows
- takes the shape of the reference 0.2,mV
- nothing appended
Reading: 10,mV
